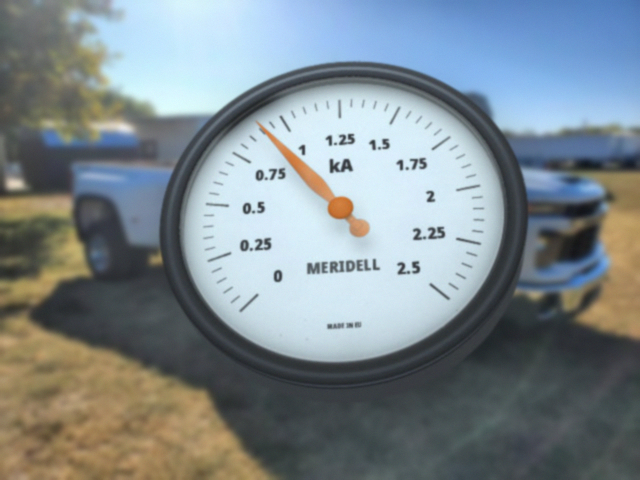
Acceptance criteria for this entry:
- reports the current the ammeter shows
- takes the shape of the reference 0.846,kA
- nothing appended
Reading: 0.9,kA
